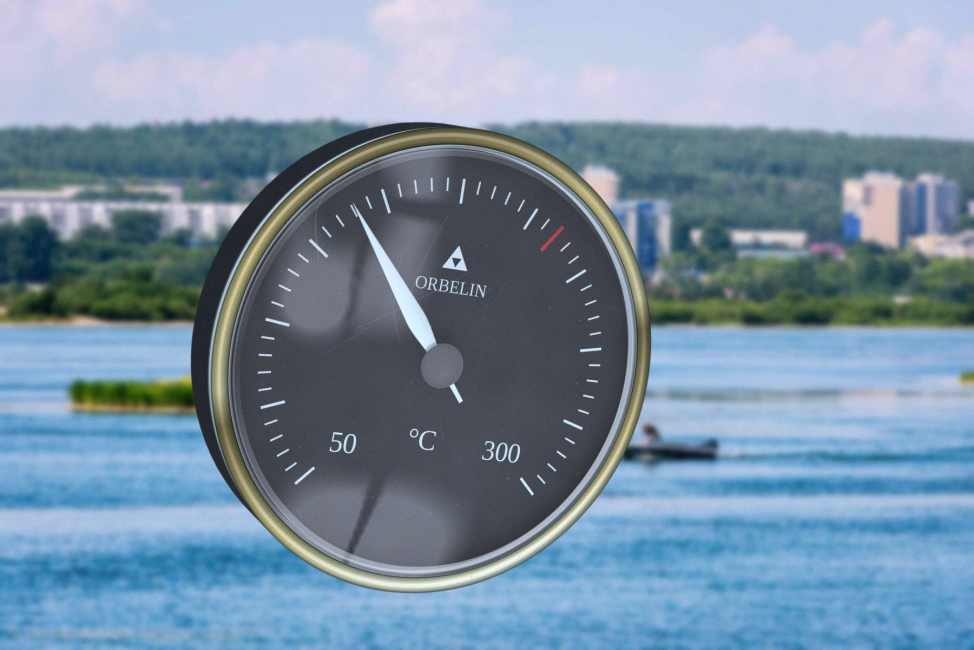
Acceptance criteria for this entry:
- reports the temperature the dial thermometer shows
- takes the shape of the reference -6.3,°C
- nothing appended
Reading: 140,°C
